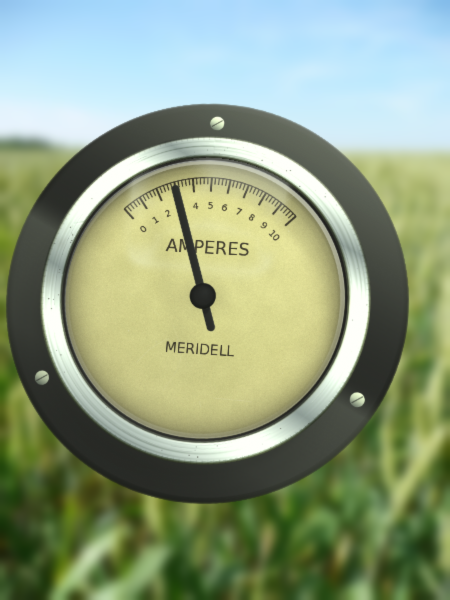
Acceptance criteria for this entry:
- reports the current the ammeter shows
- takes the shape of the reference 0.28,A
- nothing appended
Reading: 3,A
